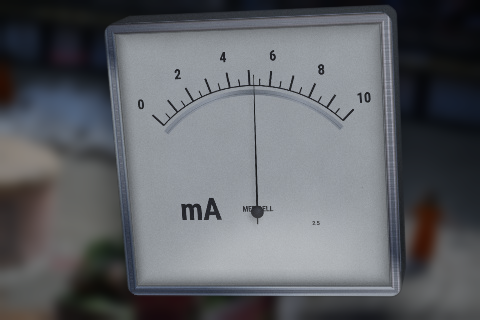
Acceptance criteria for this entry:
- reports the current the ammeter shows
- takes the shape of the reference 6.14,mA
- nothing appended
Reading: 5.25,mA
